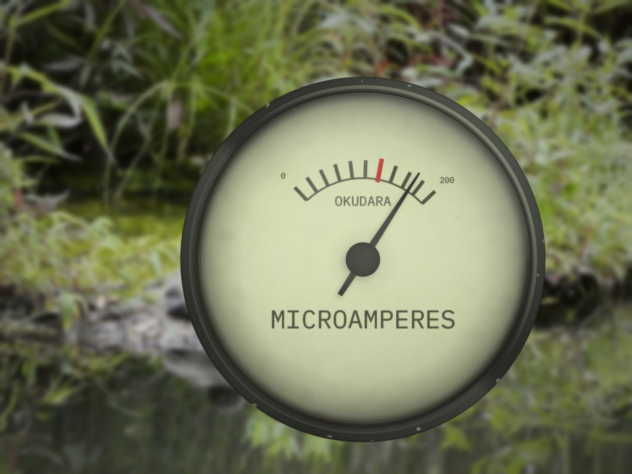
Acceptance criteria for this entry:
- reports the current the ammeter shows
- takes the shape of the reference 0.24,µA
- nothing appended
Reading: 170,µA
